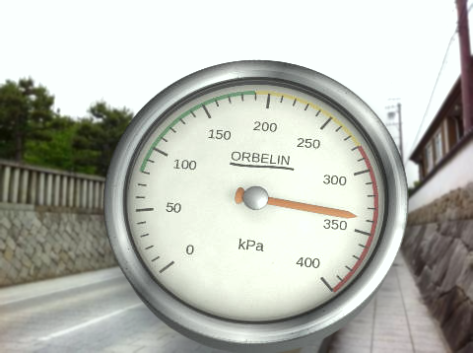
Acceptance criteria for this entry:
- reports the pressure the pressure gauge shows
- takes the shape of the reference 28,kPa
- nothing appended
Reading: 340,kPa
